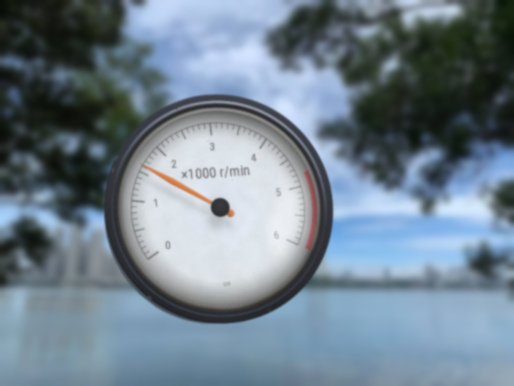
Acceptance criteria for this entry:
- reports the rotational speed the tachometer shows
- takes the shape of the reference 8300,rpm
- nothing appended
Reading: 1600,rpm
